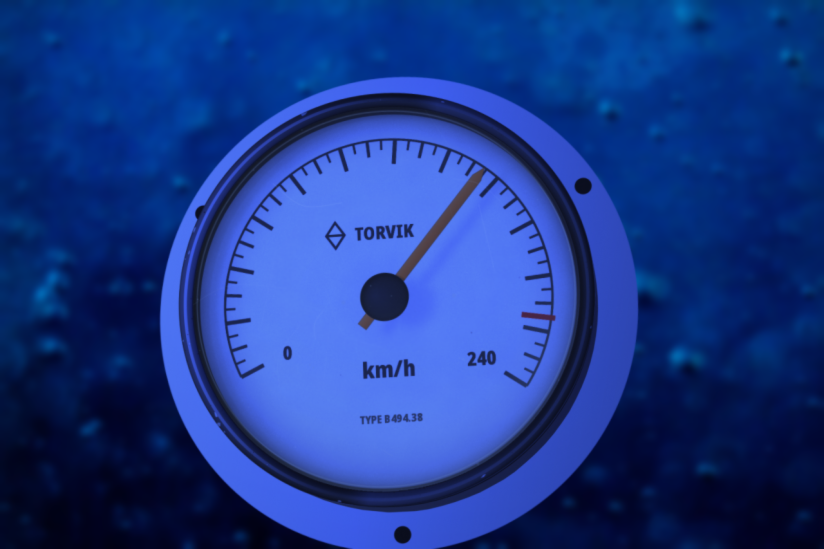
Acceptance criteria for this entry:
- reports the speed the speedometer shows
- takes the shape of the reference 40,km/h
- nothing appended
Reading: 155,km/h
